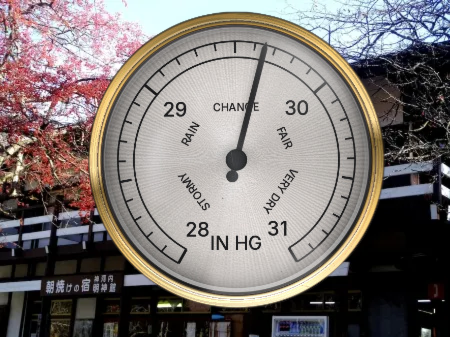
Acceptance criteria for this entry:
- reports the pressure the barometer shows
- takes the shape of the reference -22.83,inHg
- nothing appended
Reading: 29.65,inHg
